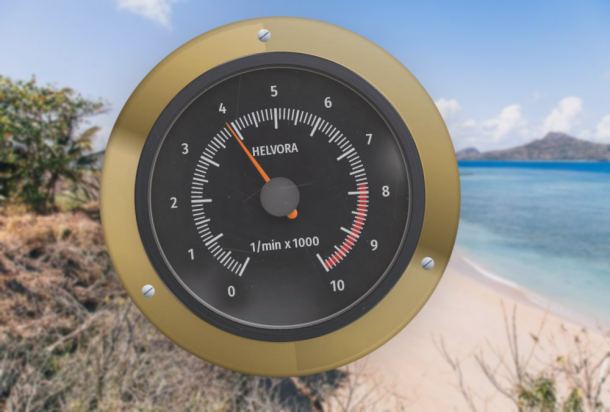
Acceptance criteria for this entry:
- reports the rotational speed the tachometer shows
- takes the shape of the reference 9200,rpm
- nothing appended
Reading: 3900,rpm
